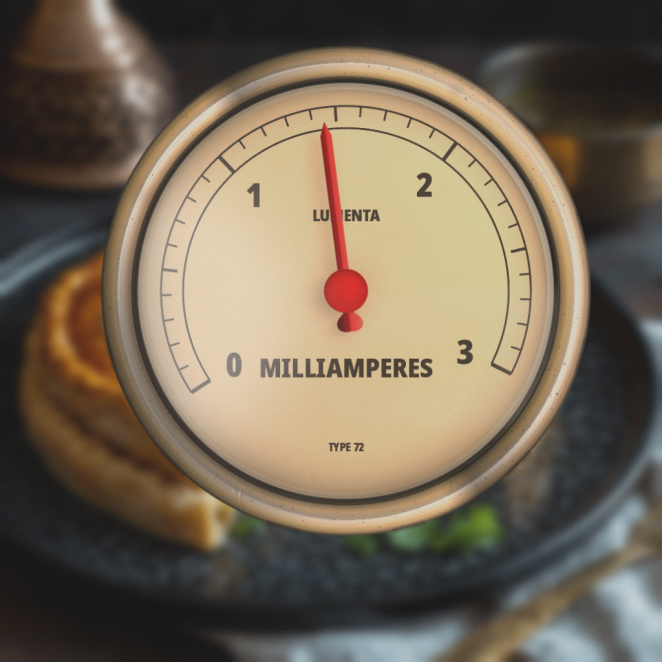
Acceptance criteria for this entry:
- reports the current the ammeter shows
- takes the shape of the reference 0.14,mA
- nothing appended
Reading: 1.45,mA
